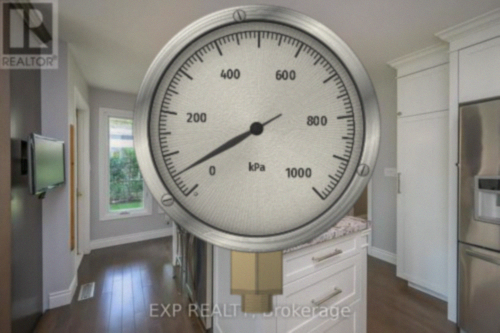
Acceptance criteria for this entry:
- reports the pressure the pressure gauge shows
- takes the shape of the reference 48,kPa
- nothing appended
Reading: 50,kPa
